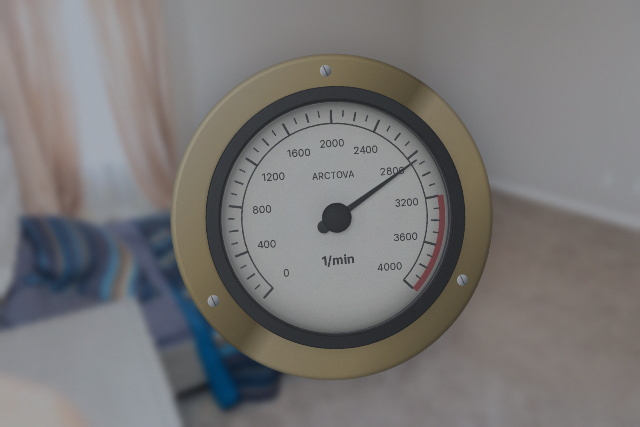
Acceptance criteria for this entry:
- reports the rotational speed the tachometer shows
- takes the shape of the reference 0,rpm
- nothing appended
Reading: 2850,rpm
